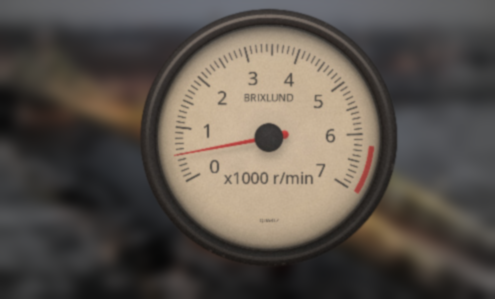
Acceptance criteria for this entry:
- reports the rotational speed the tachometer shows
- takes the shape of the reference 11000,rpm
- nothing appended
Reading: 500,rpm
